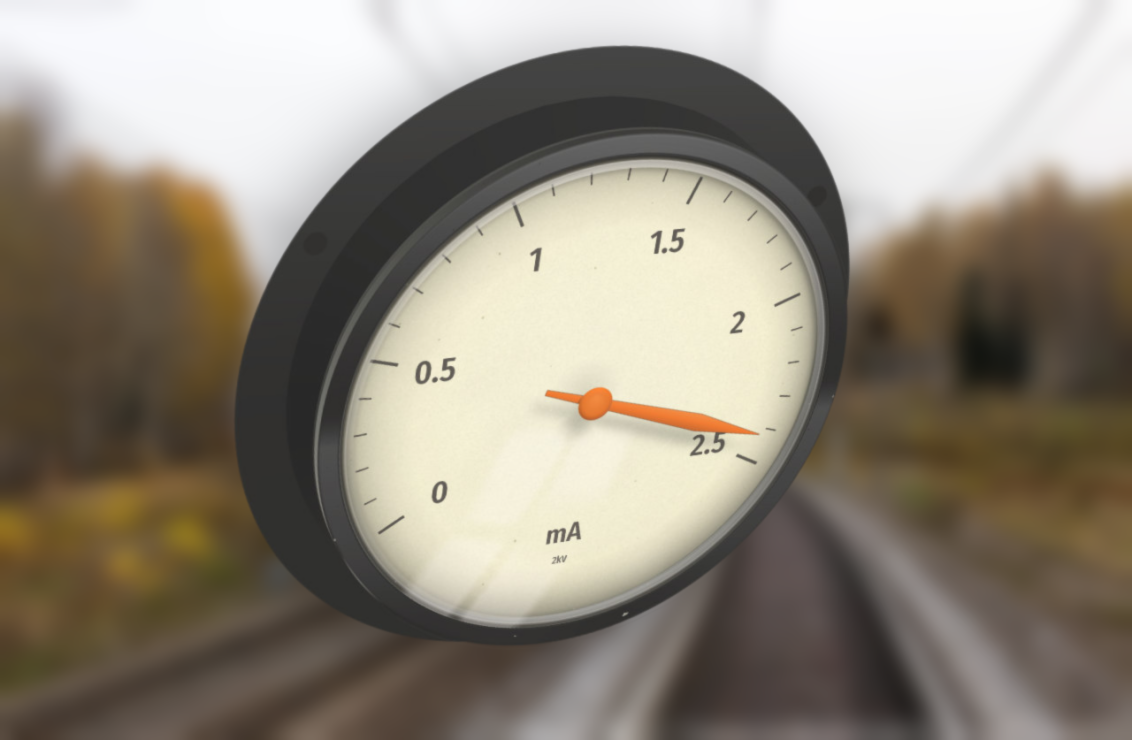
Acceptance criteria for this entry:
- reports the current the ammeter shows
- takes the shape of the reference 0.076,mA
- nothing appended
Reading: 2.4,mA
